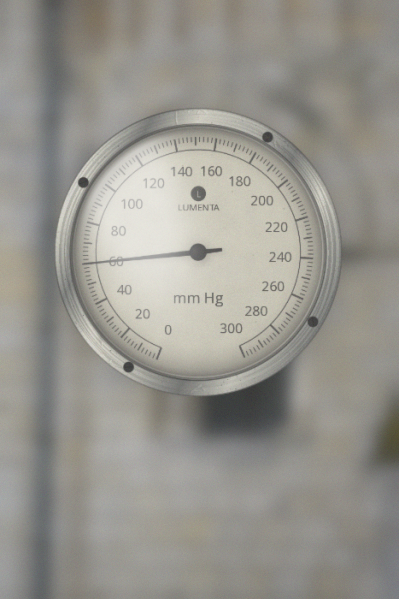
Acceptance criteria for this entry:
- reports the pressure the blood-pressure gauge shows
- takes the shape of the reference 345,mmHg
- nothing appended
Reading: 60,mmHg
